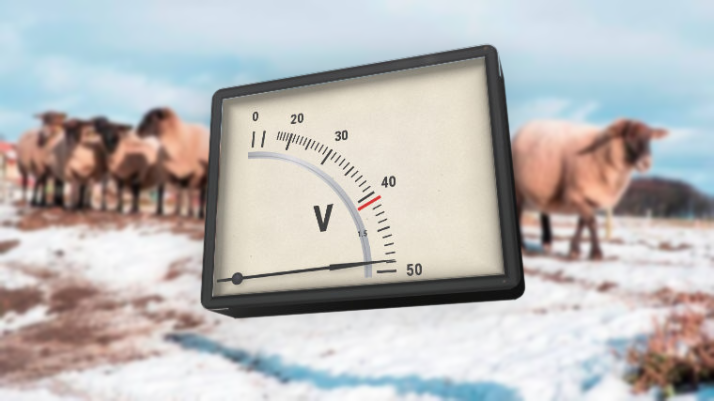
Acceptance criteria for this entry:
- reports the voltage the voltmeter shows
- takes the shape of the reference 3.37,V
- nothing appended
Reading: 49,V
